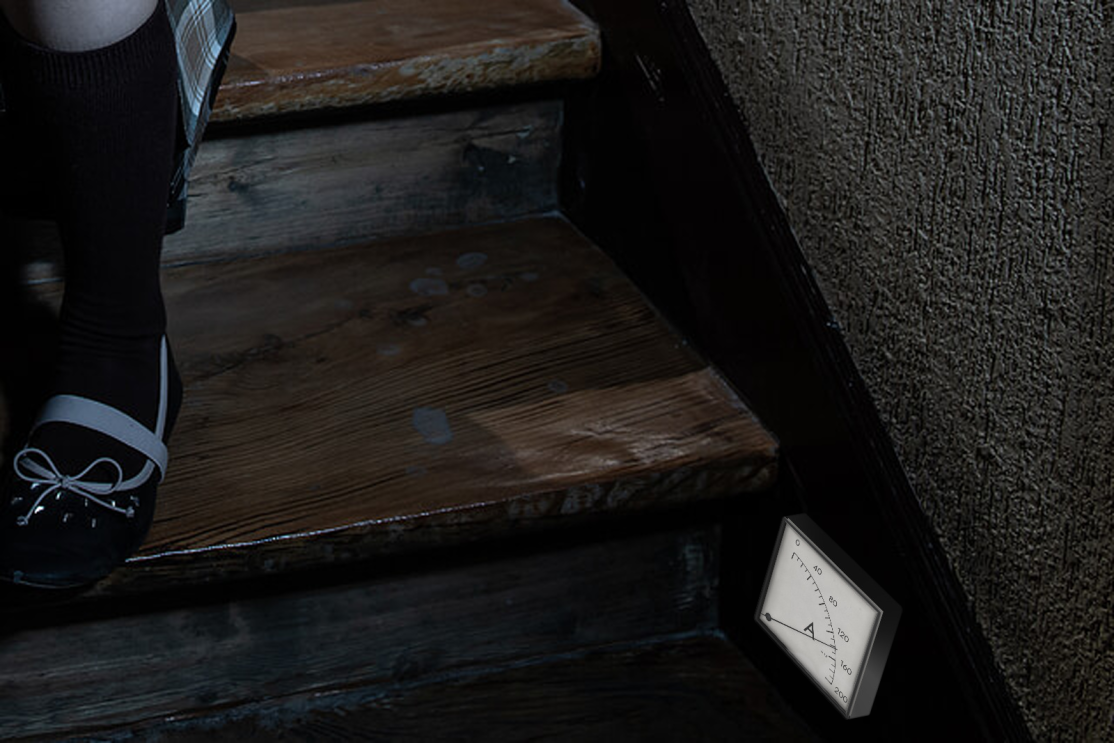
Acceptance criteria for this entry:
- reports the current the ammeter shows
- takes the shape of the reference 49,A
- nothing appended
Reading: 140,A
